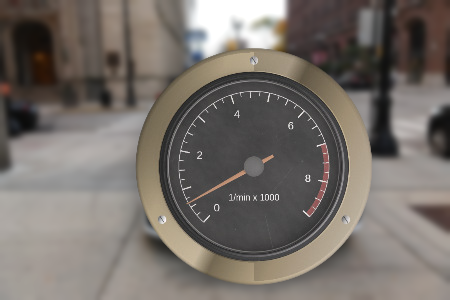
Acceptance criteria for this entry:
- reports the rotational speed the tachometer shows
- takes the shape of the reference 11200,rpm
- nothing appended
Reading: 625,rpm
